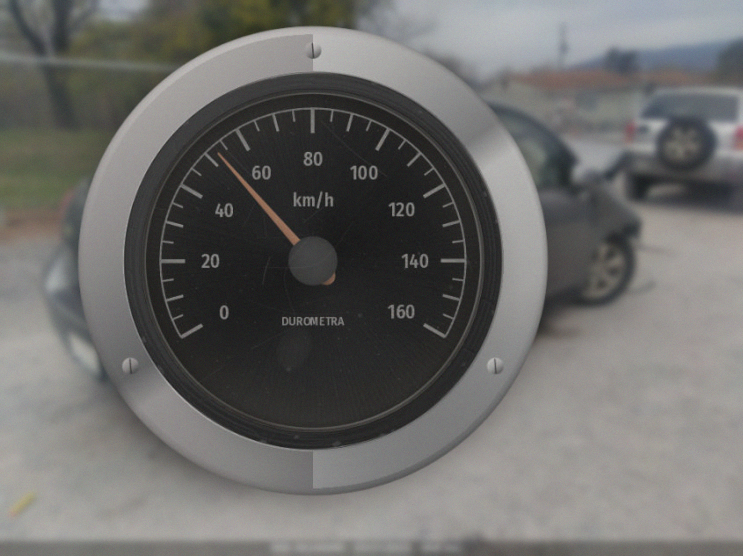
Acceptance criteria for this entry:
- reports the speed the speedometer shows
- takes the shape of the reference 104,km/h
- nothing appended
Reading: 52.5,km/h
